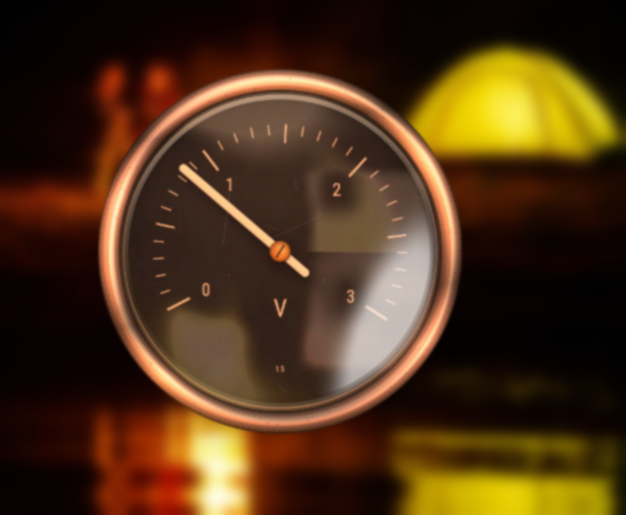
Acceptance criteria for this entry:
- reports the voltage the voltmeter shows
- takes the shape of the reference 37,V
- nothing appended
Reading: 0.85,V
